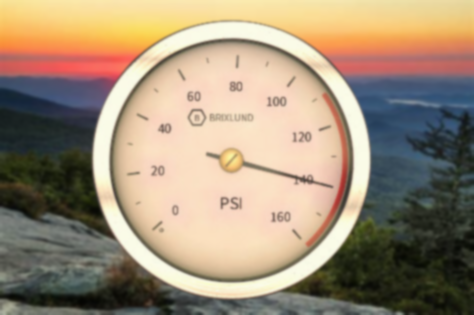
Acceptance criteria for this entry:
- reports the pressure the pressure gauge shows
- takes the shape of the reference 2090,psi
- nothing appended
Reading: 140,psi
